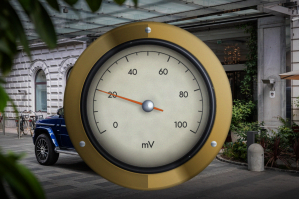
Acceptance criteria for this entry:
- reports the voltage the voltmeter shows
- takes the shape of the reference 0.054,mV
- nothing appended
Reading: 20,mV
